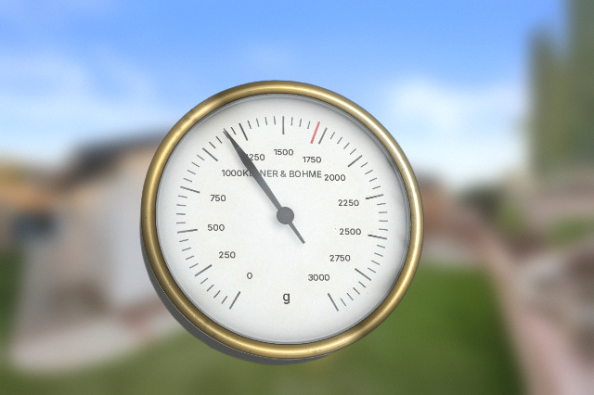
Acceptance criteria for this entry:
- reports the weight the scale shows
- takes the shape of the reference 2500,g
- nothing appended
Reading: 1150,g
